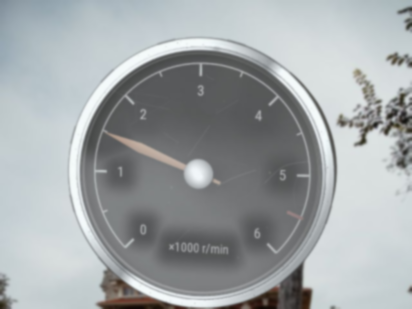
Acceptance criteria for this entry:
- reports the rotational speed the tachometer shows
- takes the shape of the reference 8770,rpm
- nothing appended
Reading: 1500,rpm
